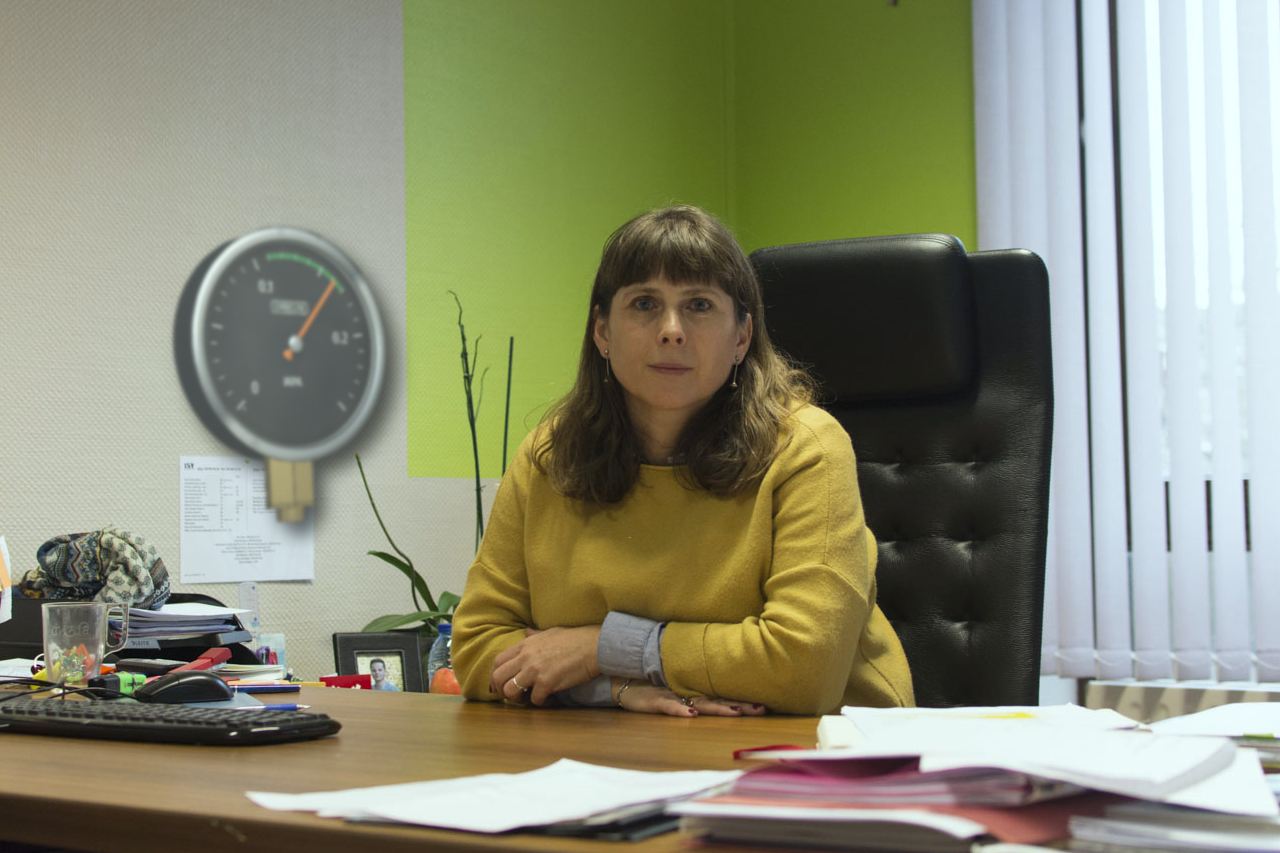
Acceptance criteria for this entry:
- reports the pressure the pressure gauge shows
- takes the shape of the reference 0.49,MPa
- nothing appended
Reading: 0.16,MPa
